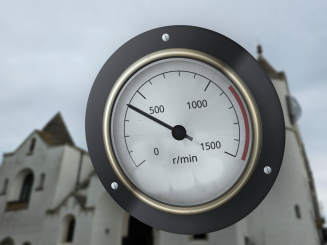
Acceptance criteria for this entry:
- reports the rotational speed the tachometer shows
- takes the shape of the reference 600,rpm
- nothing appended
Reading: 400,rpm
